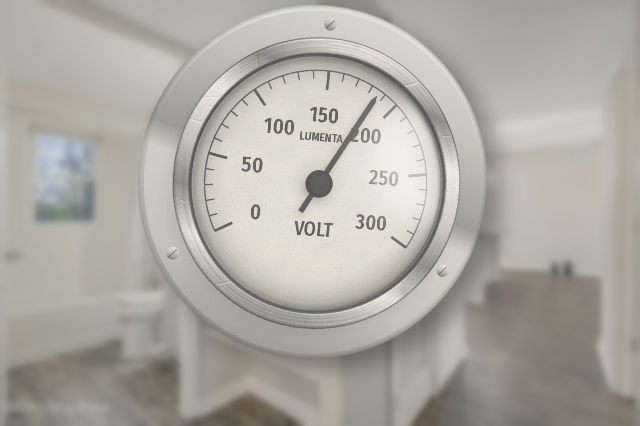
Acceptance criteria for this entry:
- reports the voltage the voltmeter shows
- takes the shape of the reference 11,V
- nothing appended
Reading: 185,V
